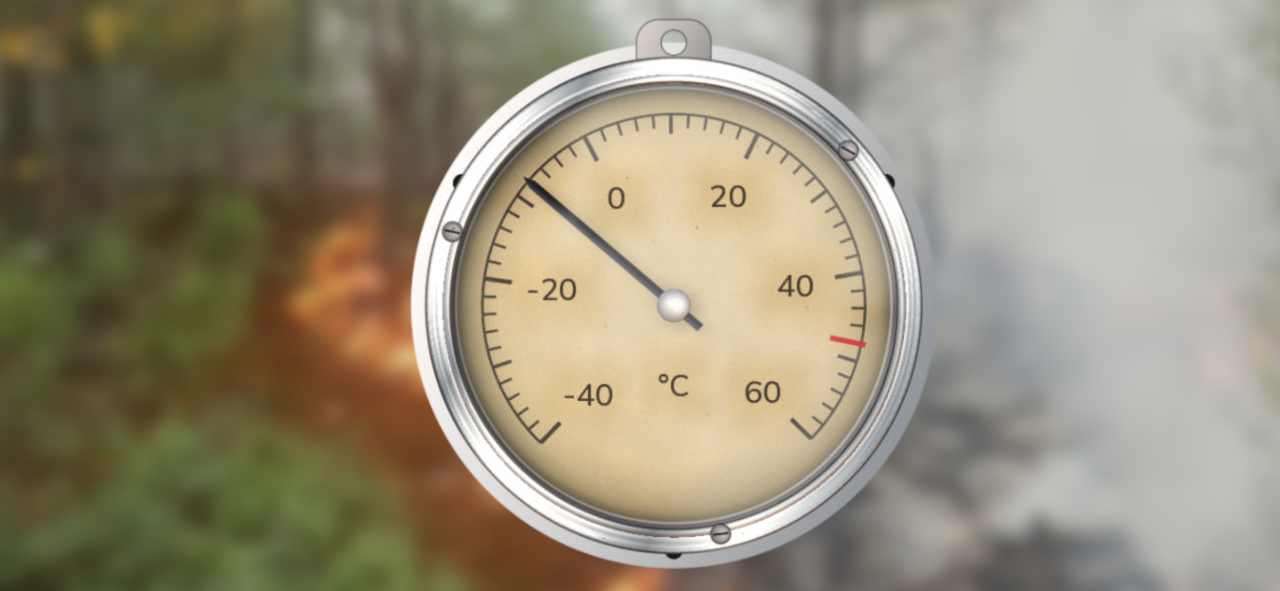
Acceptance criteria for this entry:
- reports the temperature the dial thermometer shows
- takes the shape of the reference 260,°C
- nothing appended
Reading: -8,°C
